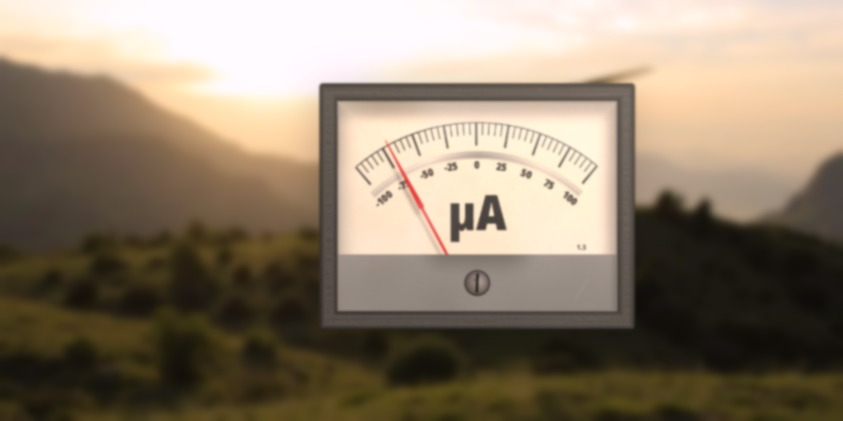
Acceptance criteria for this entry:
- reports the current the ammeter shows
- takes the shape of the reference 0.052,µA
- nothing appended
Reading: -70,µA
